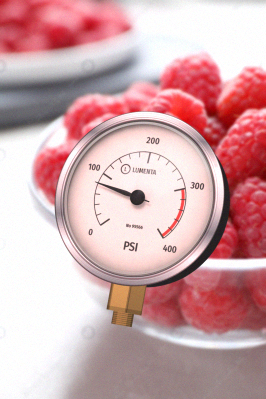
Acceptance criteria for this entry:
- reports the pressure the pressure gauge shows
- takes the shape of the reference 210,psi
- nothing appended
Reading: 80,psi
